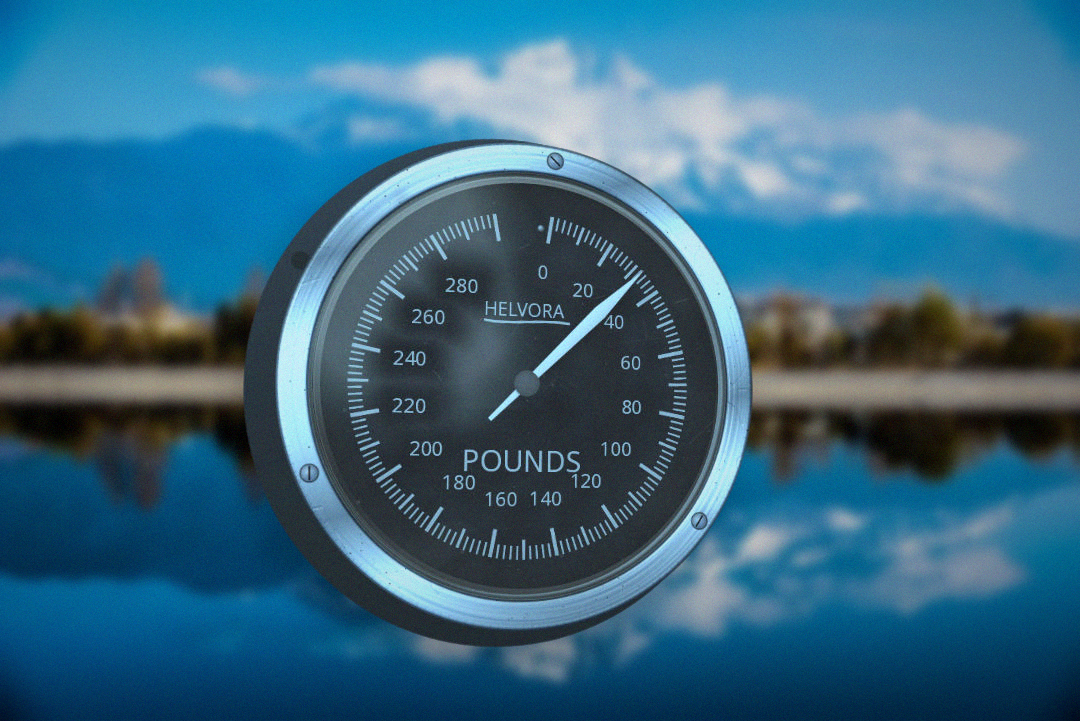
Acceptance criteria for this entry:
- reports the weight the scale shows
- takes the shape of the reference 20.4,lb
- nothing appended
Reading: 32,lb
